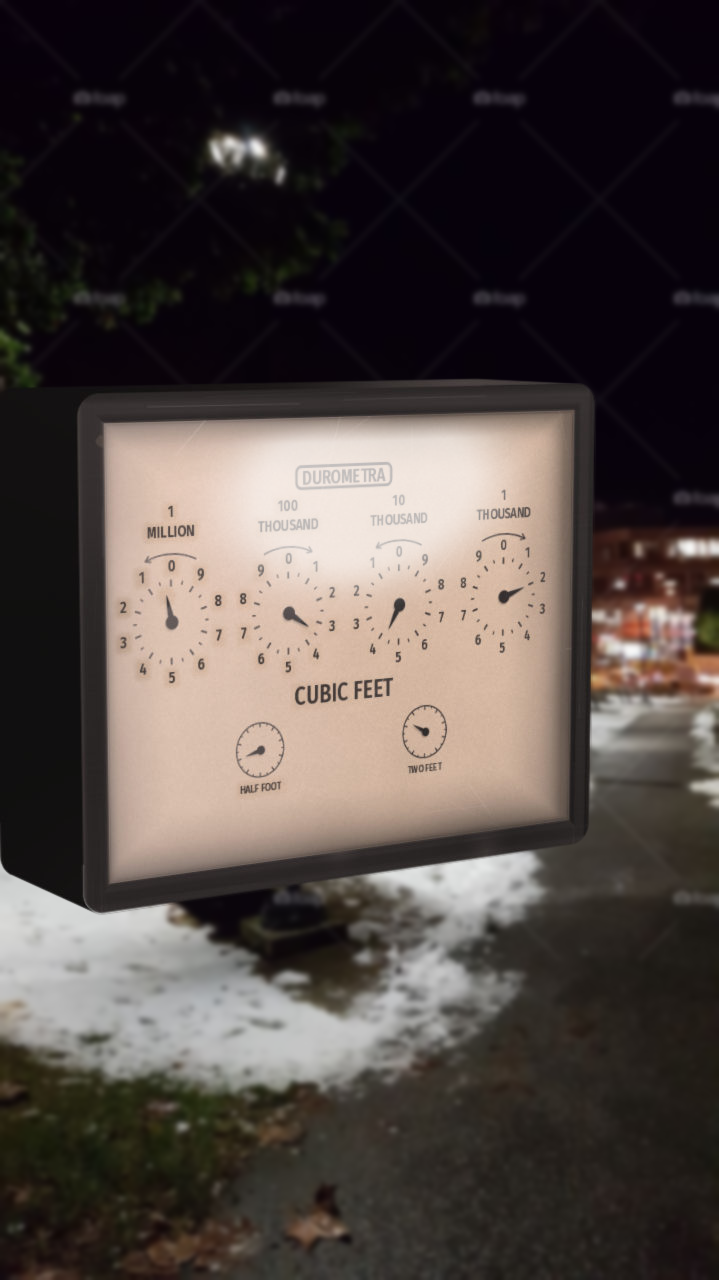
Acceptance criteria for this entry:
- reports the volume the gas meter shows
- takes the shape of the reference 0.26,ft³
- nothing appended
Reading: 34200,ft³
